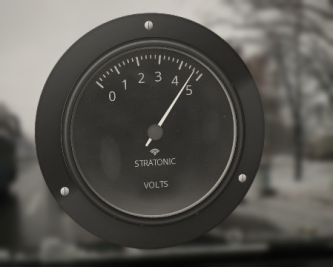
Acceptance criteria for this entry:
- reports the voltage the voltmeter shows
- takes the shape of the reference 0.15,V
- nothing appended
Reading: 4.6,V
